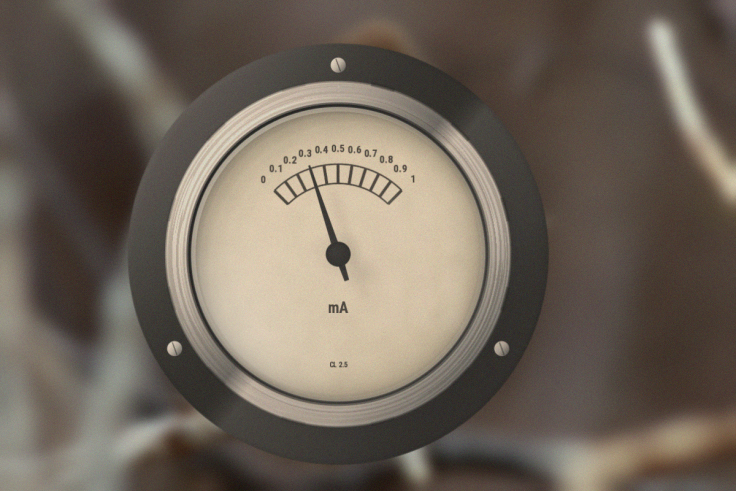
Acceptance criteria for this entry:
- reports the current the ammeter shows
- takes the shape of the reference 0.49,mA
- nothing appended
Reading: 0.3,mA
